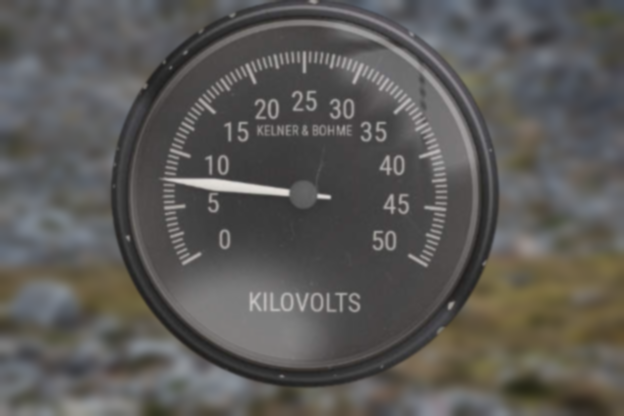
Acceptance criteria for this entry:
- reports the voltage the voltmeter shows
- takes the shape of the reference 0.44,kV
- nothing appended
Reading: 7.5,kV
